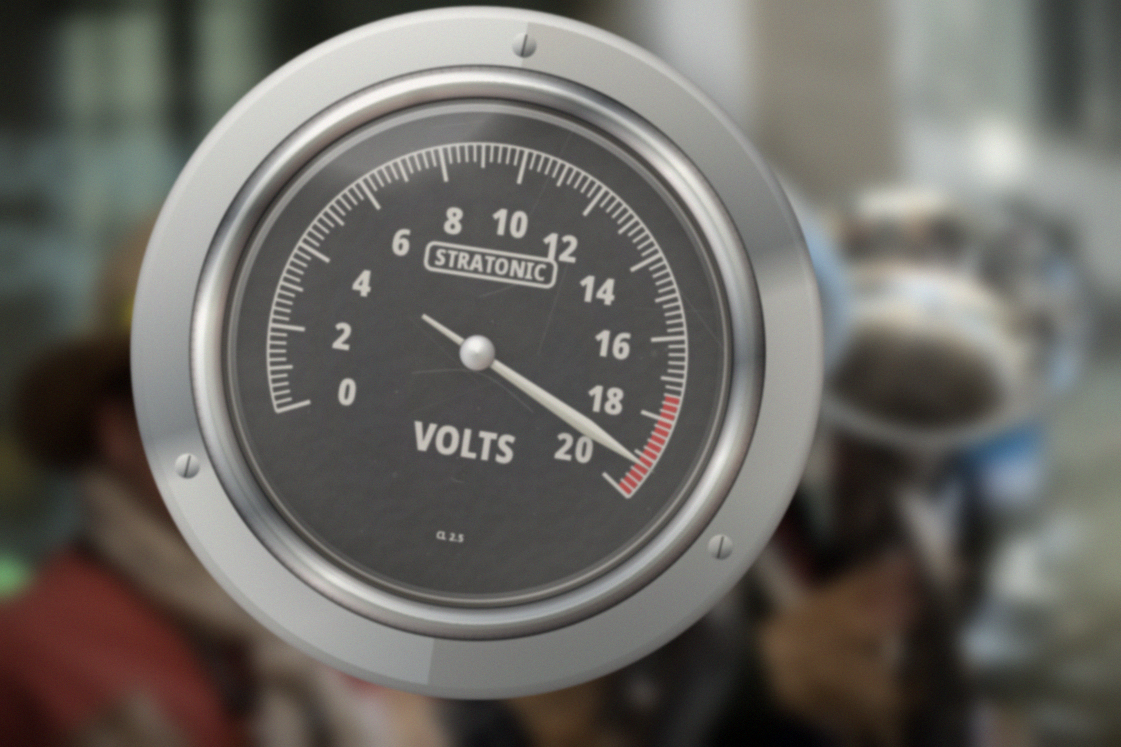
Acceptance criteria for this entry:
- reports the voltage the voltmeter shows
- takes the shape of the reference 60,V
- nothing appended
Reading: 19.2,V
